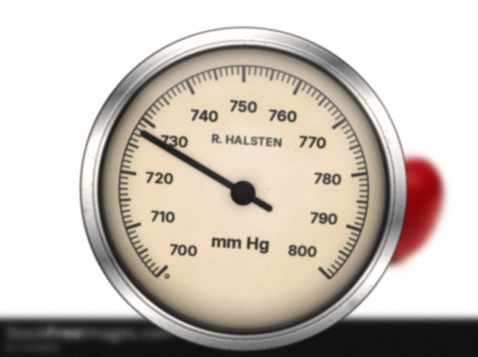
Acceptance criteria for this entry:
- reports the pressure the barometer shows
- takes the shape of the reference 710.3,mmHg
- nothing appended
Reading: 728,mmHg
